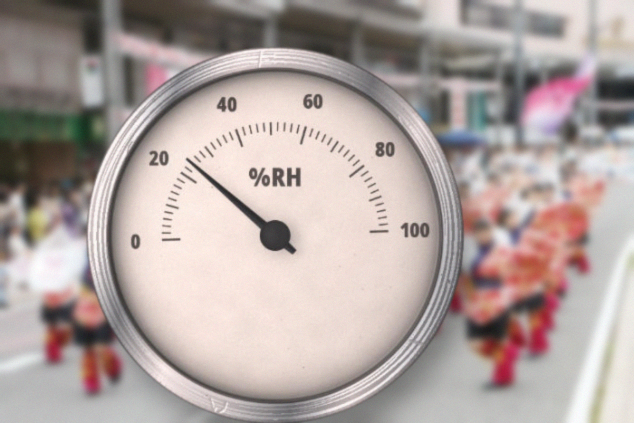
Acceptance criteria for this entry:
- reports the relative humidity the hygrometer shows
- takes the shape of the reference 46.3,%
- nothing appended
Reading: 24,%
